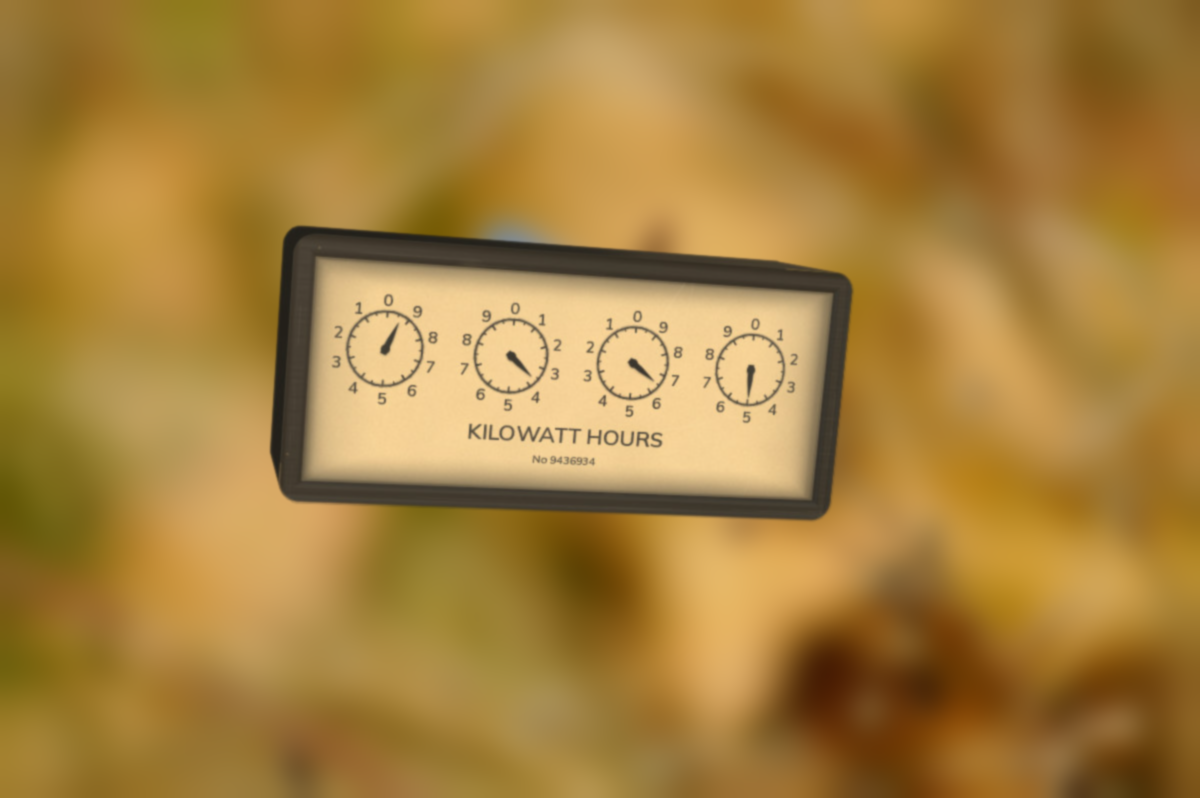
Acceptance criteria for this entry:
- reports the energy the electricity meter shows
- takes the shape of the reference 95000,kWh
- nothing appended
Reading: 9365,kWh
